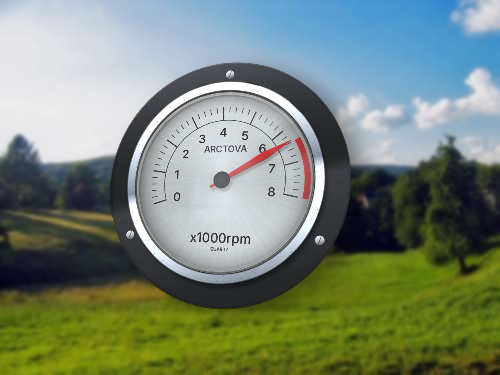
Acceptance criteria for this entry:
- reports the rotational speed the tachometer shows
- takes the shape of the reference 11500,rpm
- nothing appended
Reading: 6400,rpm
